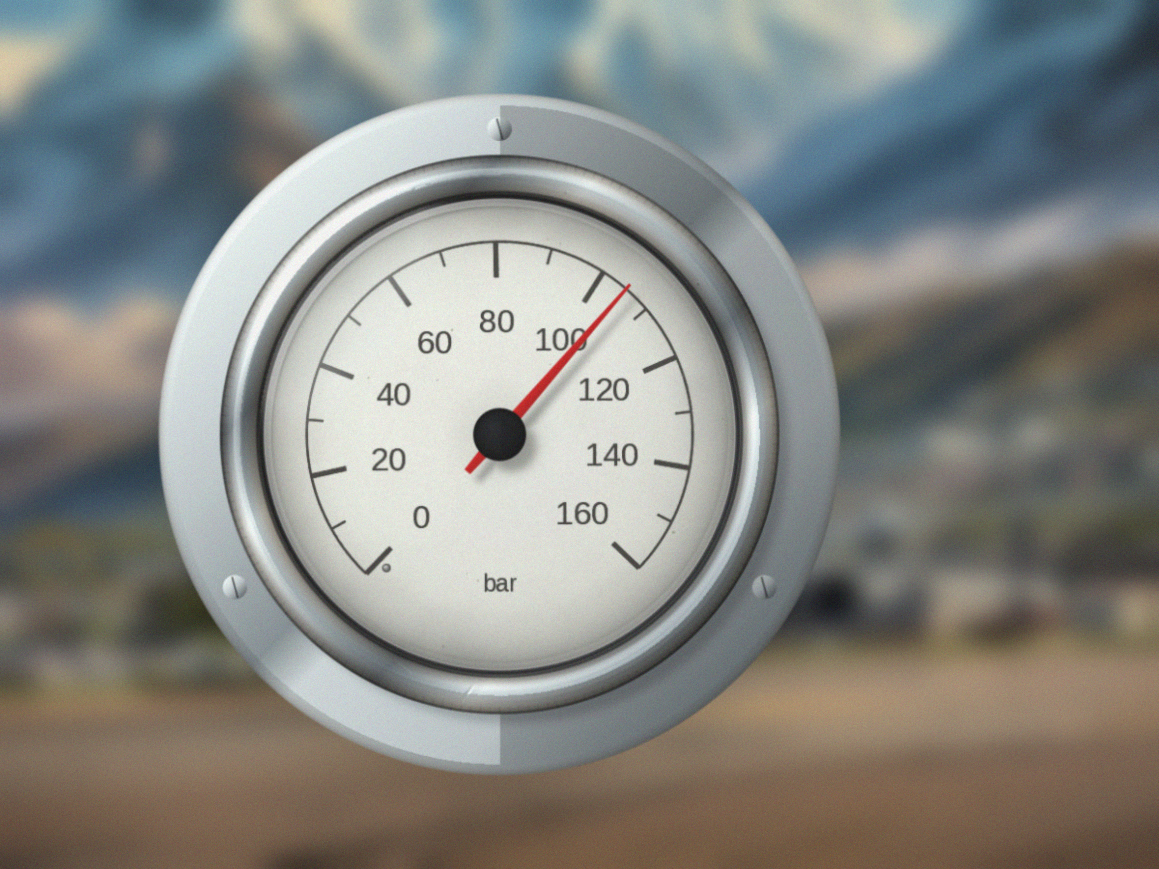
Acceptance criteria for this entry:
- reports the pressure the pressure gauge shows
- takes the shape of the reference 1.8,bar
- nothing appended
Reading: 105,bar
